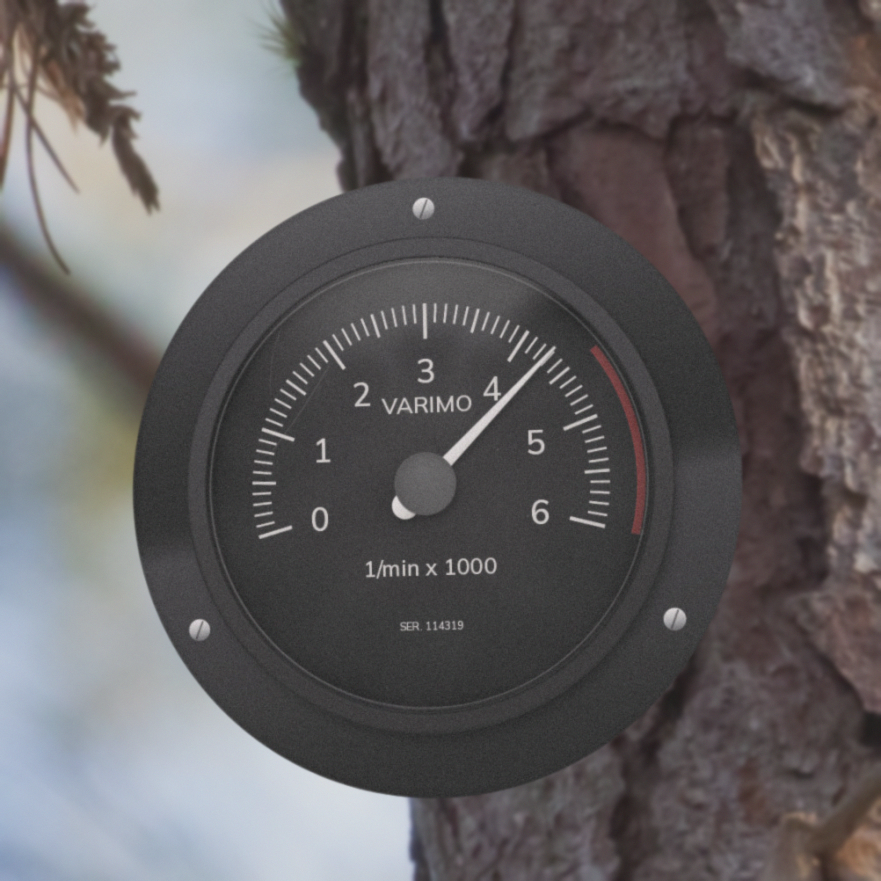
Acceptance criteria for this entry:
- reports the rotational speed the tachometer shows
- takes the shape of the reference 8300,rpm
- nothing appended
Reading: 4300,rpm
